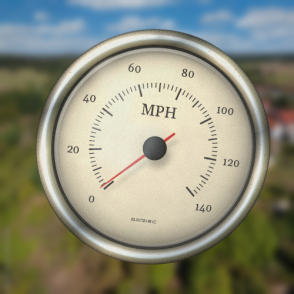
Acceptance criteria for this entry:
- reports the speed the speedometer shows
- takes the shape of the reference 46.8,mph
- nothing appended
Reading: 2,mph
